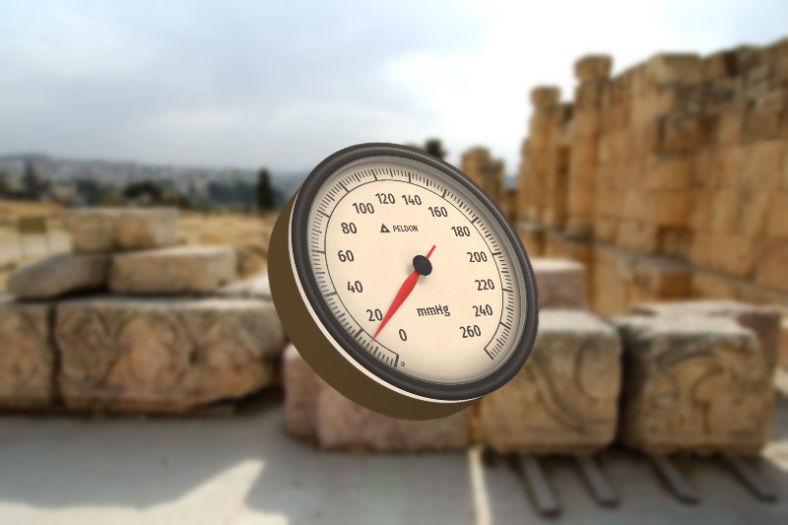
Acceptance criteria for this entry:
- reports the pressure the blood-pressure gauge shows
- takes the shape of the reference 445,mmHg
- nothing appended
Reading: 14,mmHg
